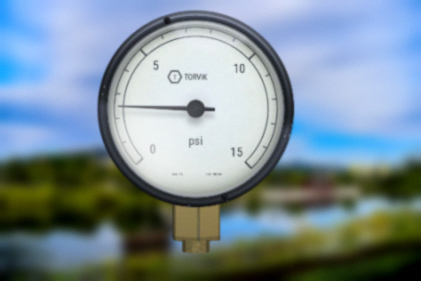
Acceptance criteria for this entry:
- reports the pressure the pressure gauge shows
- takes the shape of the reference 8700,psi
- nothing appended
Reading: 2.5,psi
